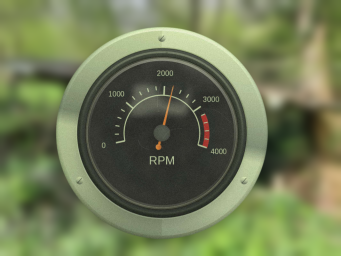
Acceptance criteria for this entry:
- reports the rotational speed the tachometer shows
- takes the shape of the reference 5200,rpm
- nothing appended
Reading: 2200,rpm
